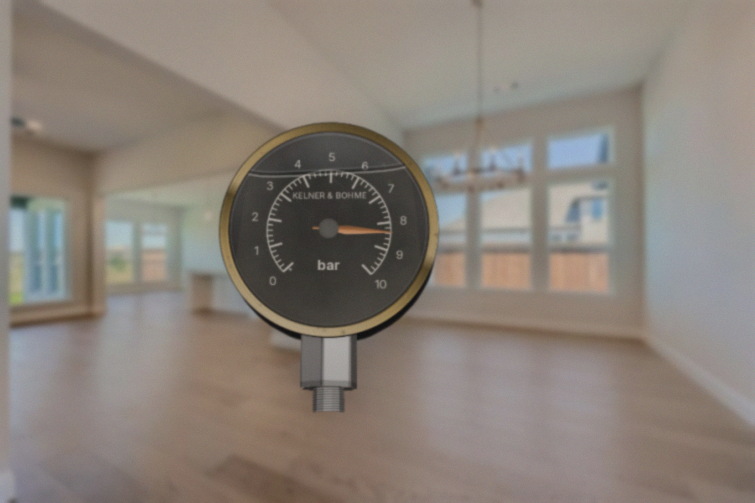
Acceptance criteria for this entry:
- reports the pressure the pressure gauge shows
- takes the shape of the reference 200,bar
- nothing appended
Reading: 8.4,bar
